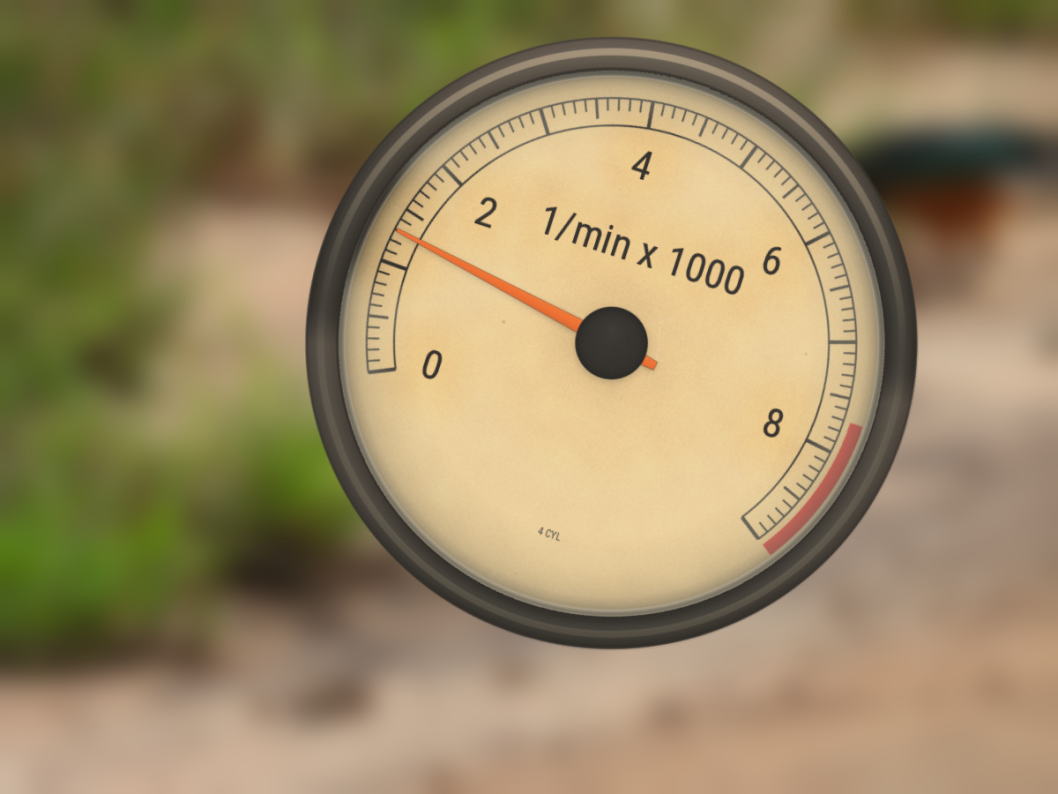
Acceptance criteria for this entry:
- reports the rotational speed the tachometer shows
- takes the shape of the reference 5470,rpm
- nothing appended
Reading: 1300,rpm
